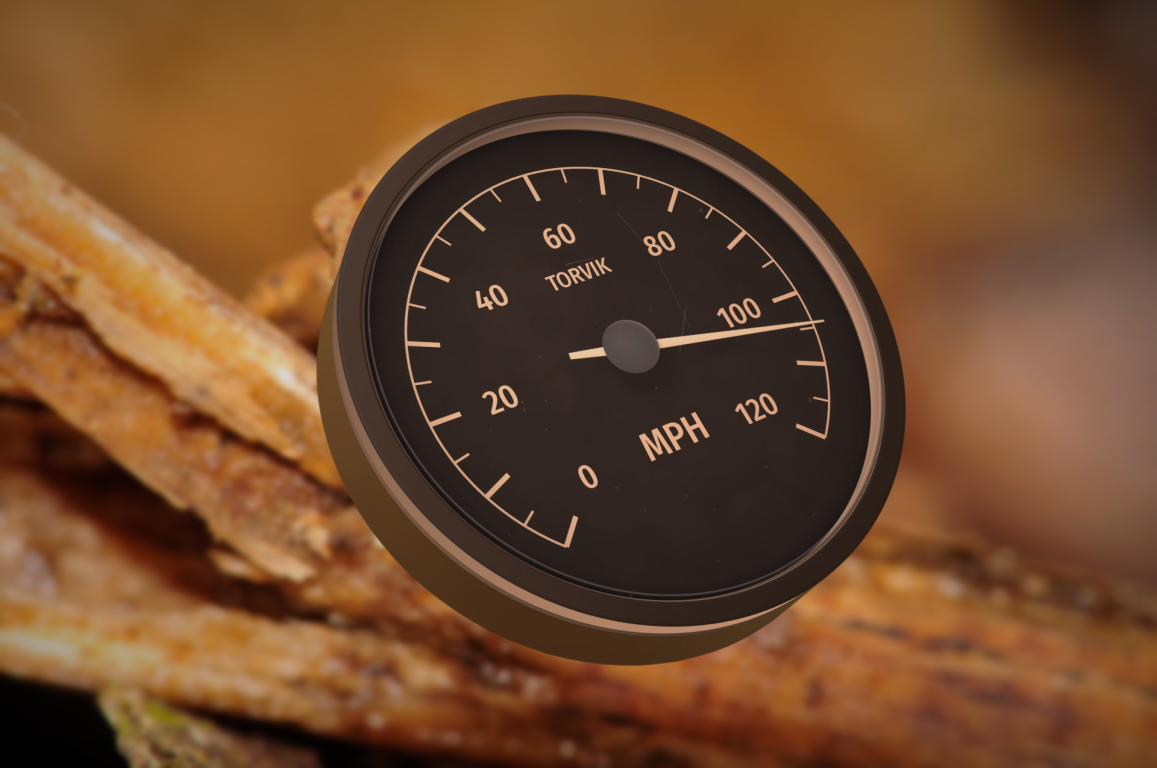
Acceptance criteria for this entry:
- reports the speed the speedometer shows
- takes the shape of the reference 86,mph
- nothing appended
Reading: 105,mph
